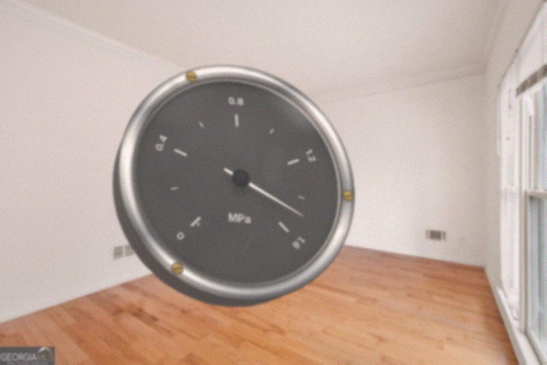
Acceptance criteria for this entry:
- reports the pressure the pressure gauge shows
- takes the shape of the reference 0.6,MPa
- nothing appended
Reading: 1.5,MPa
